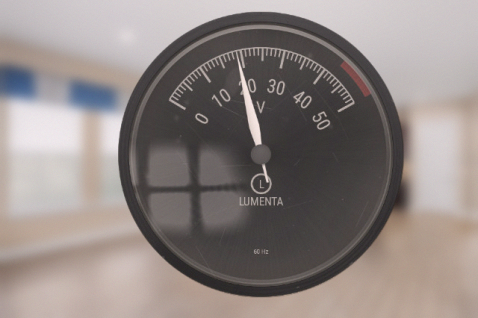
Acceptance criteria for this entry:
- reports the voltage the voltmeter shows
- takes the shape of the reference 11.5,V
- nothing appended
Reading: 19,V
